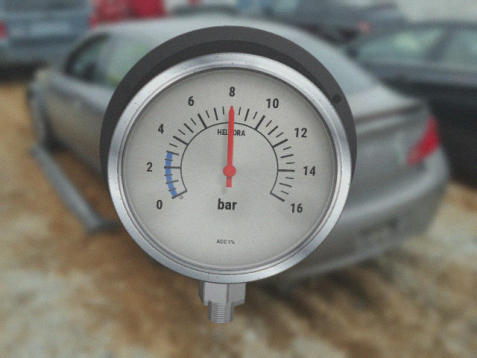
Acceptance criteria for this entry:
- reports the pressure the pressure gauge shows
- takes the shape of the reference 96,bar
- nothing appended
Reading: 8,bar
